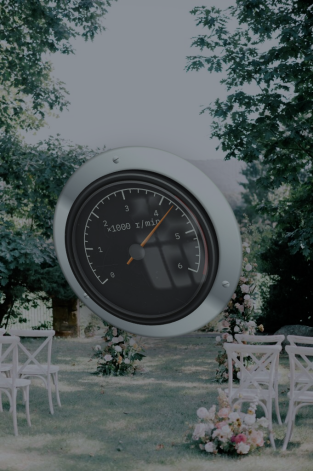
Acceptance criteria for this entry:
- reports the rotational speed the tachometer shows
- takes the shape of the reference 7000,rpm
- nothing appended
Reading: 4300,rpm
